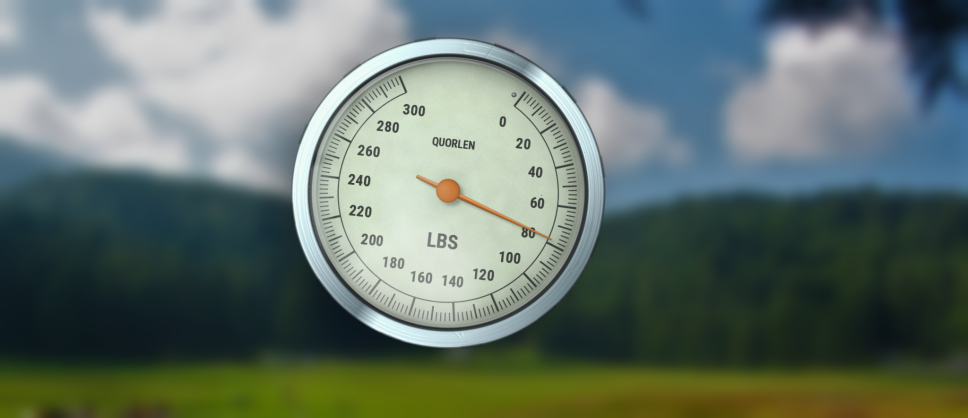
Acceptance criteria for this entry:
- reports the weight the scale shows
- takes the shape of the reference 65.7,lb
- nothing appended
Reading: 78,lb
